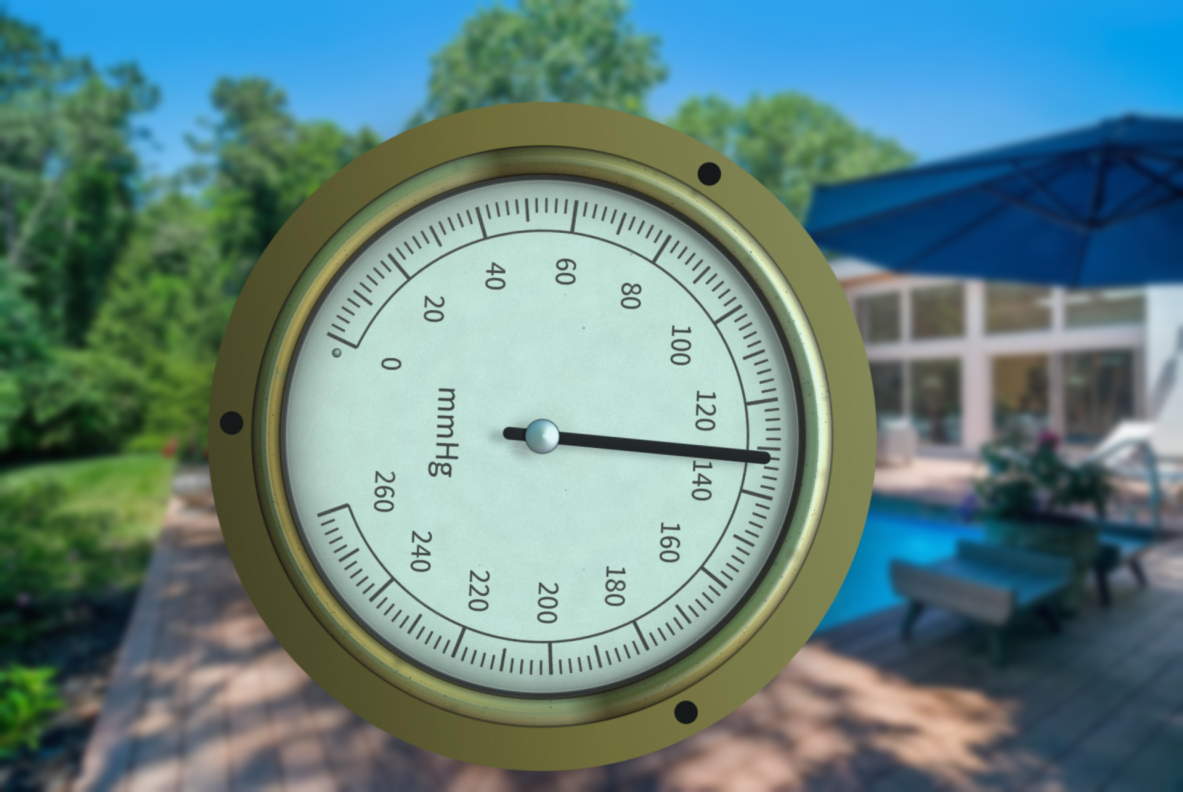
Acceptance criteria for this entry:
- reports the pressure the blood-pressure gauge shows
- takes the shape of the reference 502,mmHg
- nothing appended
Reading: 132,mmHg
